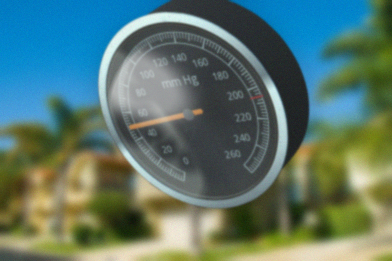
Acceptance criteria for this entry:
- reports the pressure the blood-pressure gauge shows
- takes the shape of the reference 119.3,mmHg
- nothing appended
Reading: 50,mmHg
